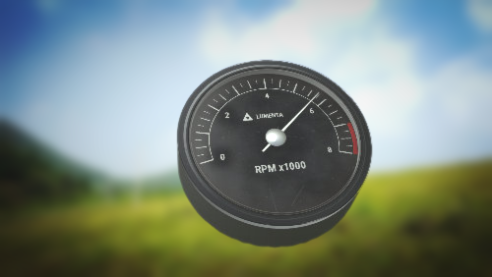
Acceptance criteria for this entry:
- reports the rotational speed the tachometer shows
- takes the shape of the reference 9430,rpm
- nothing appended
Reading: 5750,rpm
